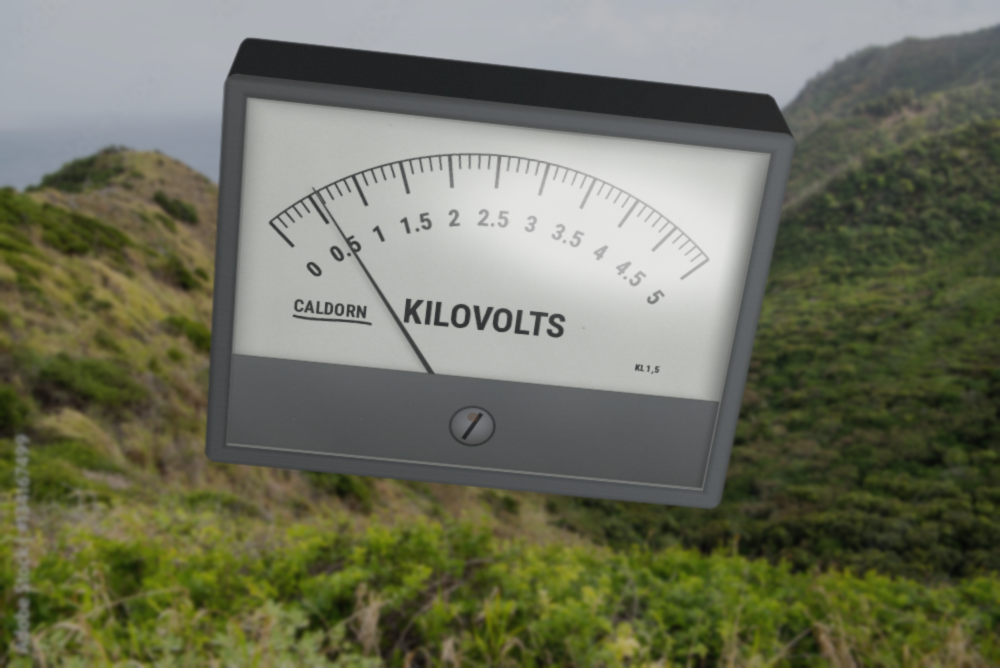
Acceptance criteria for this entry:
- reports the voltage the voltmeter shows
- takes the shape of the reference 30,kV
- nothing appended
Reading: 0.6,kV
